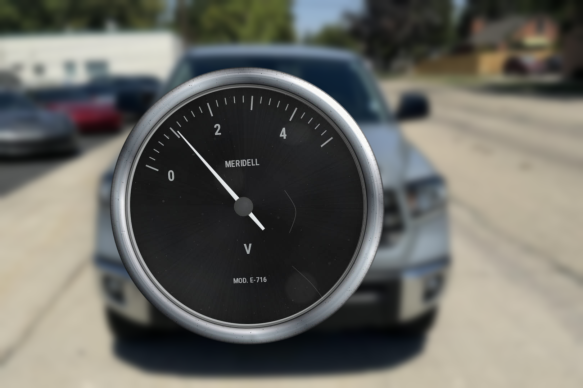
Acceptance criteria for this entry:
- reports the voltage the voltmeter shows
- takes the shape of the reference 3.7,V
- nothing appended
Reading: 1.1,V
